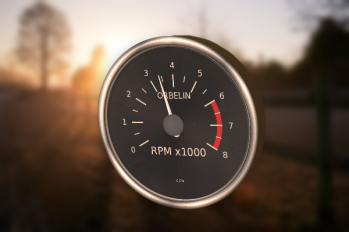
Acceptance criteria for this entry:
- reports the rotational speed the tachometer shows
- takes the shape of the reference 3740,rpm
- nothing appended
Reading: 3500,rpm
